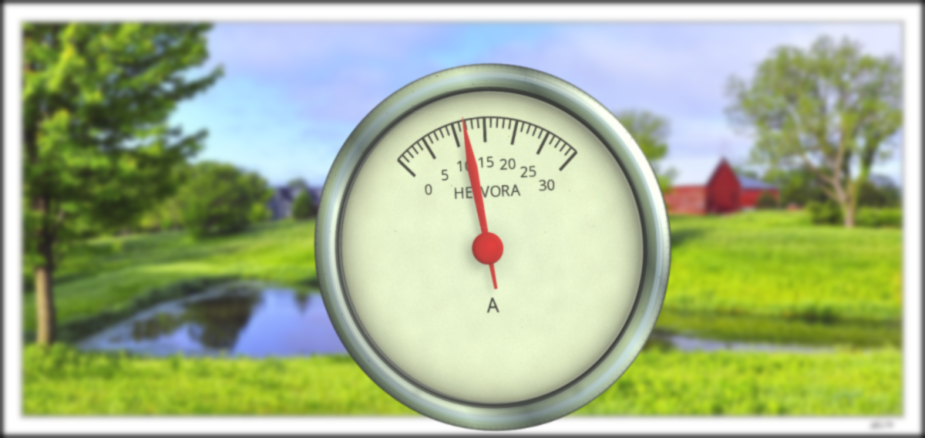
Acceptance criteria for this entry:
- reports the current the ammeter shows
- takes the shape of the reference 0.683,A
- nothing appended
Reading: 12,A
